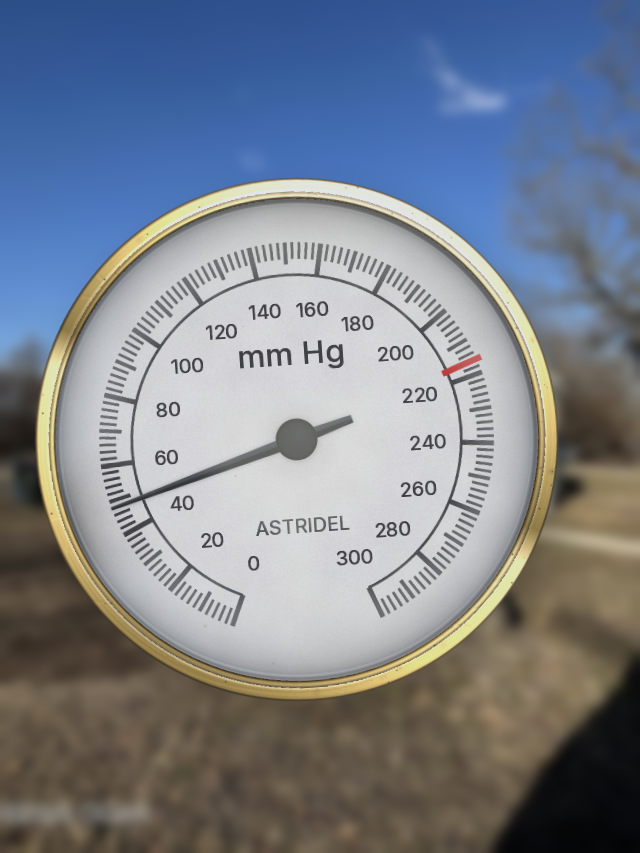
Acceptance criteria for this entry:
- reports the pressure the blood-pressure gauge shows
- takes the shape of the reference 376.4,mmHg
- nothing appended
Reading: 48,mmHg
